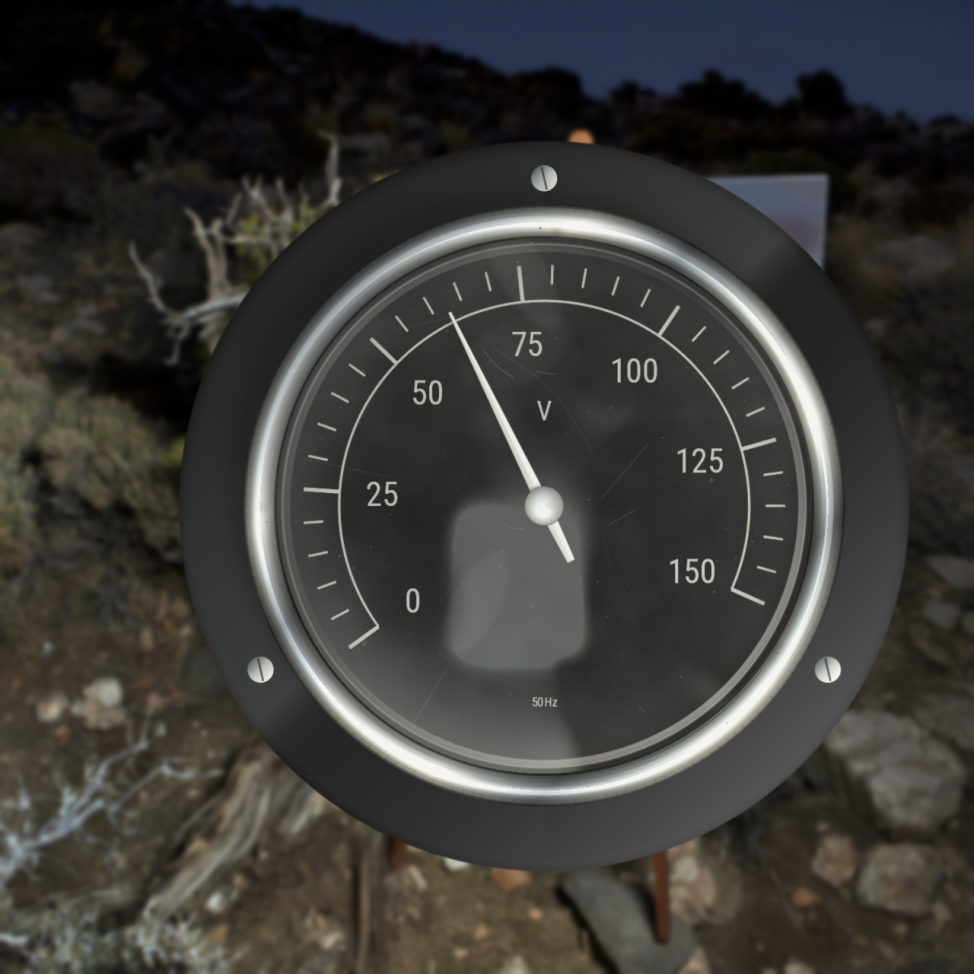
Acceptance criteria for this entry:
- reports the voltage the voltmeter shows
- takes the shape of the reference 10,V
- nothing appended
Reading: 62.5,V
